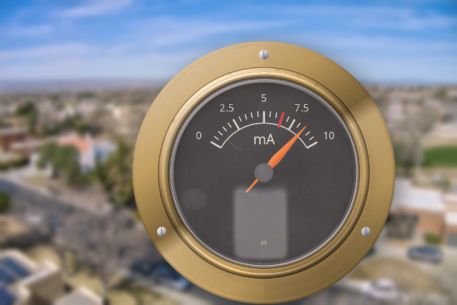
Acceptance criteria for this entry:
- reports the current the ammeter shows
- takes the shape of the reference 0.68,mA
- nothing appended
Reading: 8.5,mA
